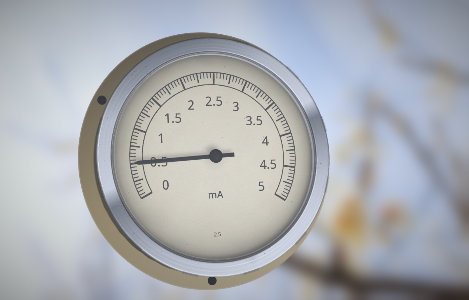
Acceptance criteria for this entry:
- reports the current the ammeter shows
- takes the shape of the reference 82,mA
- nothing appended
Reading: 0.5,mA
